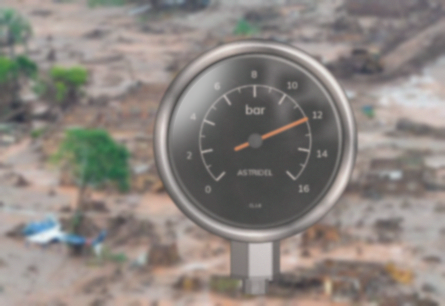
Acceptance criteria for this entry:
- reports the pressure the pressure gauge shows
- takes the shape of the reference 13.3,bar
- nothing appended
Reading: 12,bar
